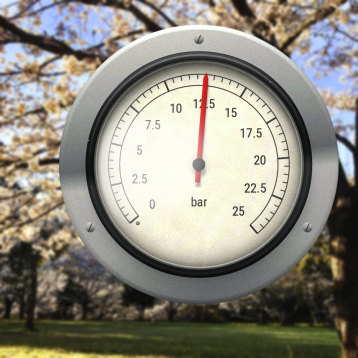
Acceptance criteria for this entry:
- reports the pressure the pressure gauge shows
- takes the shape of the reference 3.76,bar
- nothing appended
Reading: 12.5,bar
